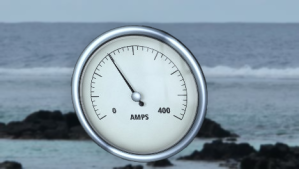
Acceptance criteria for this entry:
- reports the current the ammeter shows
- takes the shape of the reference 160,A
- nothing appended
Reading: 150,A
